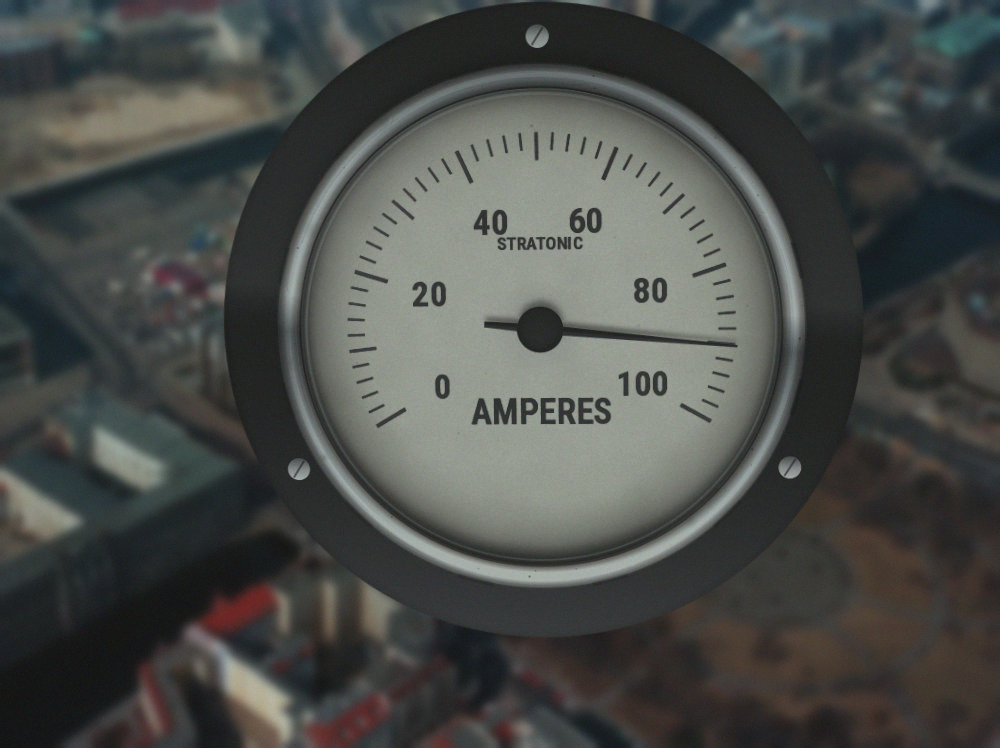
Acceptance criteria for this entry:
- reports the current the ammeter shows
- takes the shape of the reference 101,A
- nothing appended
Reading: 90,A
